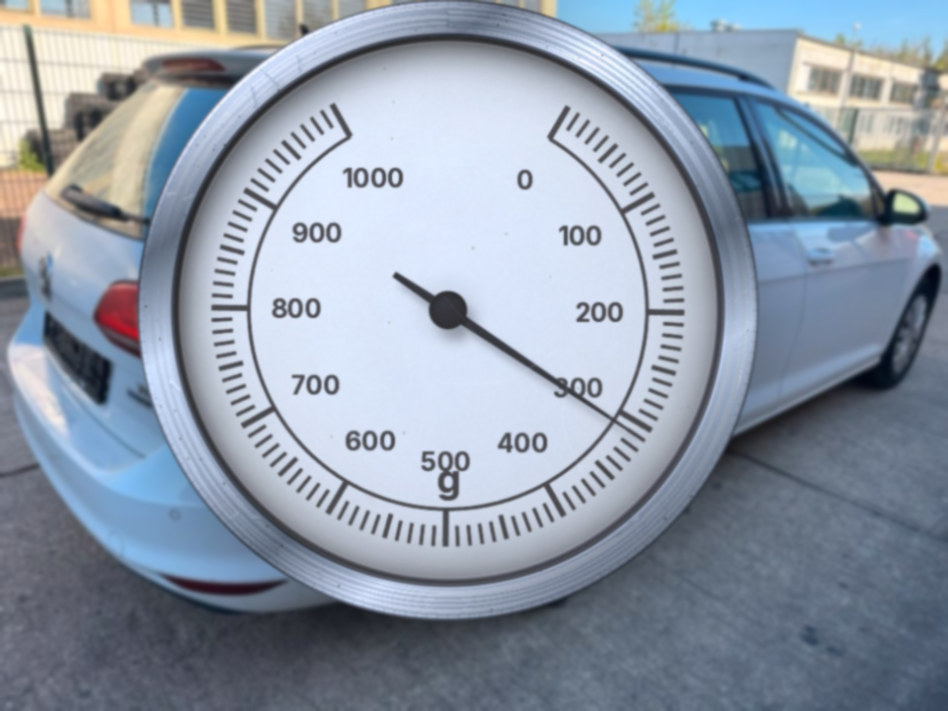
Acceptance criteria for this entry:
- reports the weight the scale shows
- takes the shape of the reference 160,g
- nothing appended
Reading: 310,g
